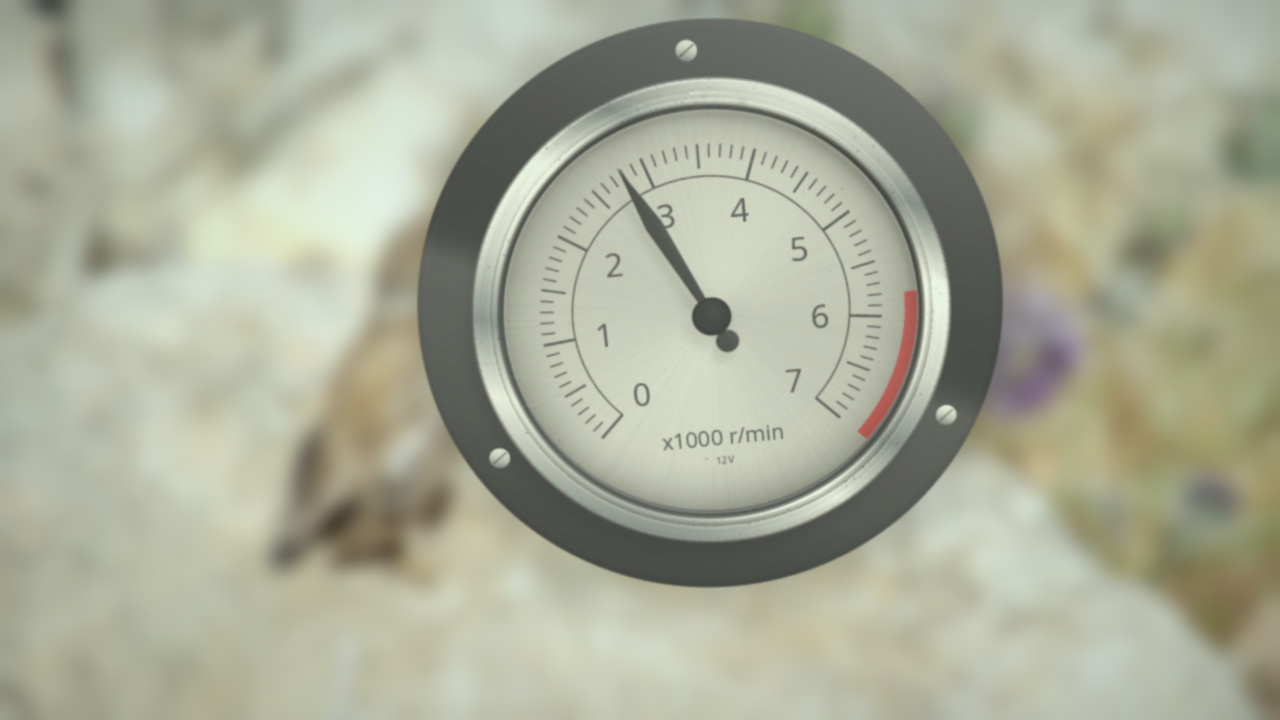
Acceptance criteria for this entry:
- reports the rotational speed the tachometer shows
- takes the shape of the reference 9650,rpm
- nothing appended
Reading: 2800,rpm
